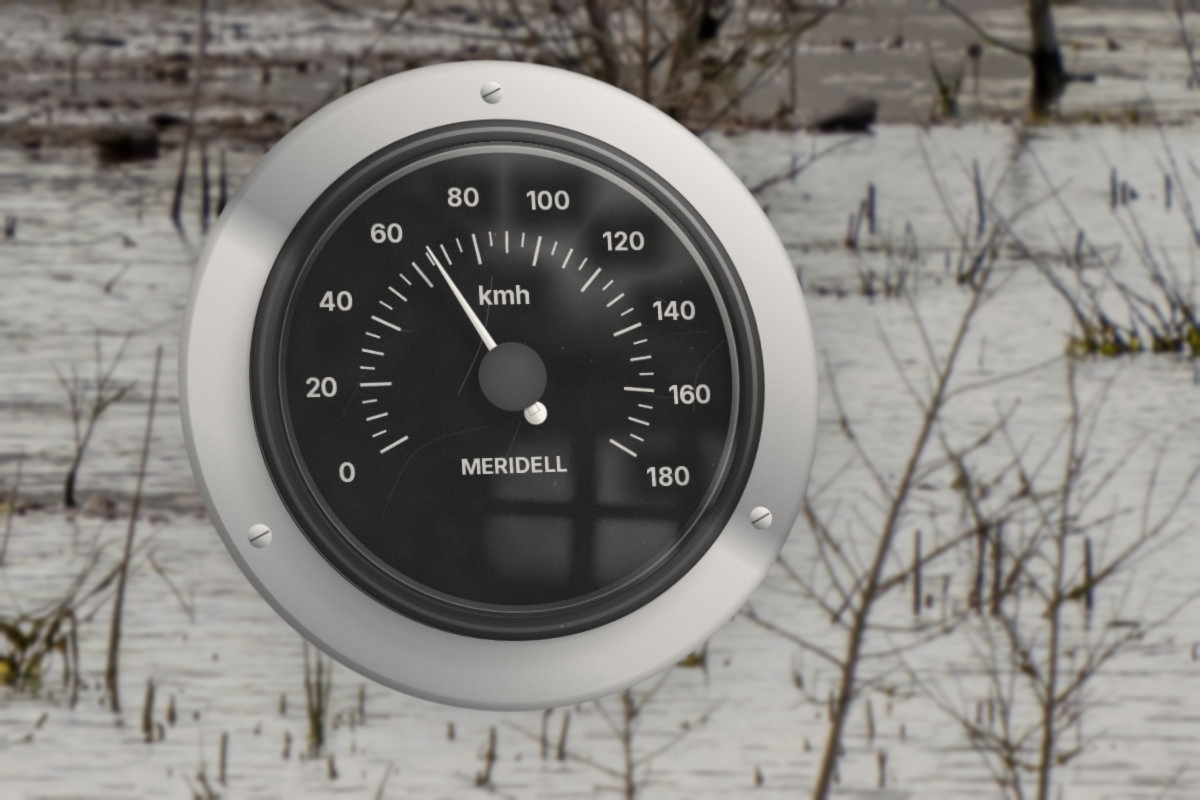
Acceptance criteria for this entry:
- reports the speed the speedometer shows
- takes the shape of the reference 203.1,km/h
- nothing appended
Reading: 65,km/h
